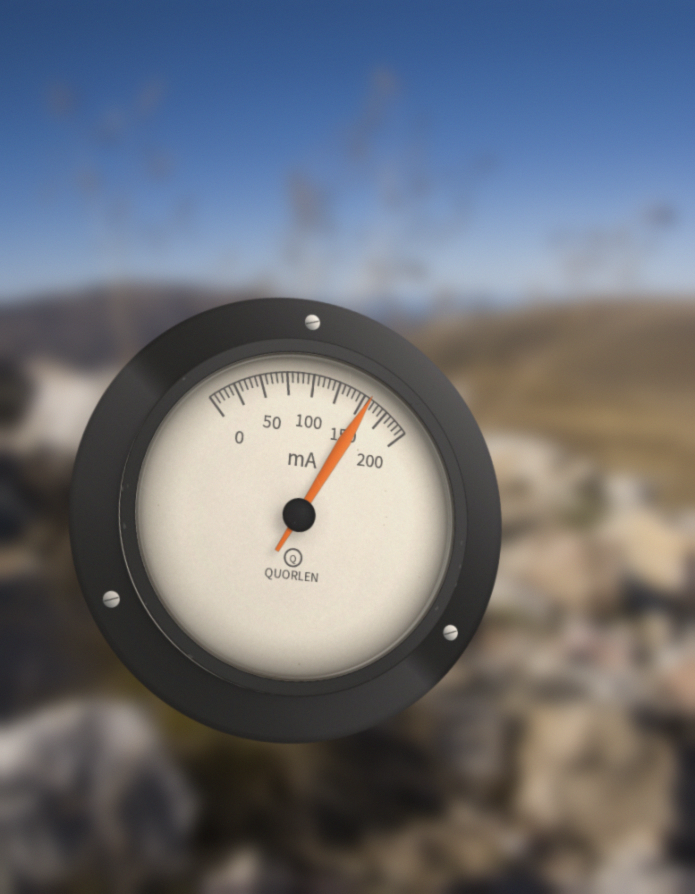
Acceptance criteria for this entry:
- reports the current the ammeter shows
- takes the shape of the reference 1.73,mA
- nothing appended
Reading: 155,mA
